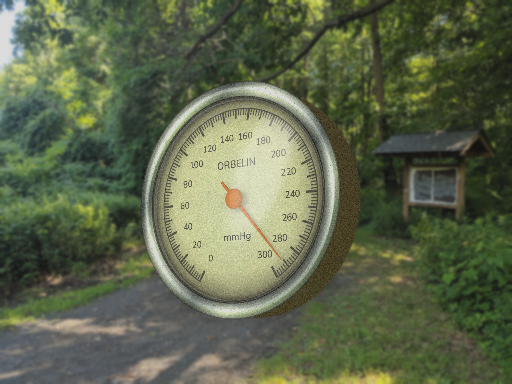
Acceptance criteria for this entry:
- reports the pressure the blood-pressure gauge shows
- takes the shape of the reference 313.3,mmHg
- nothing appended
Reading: 290,mmHg
